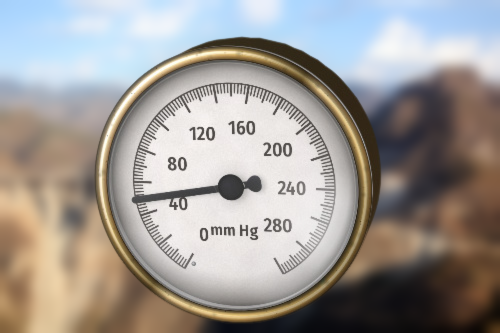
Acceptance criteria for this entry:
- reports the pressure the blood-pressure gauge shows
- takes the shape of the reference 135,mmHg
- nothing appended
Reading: 50,mmHg
